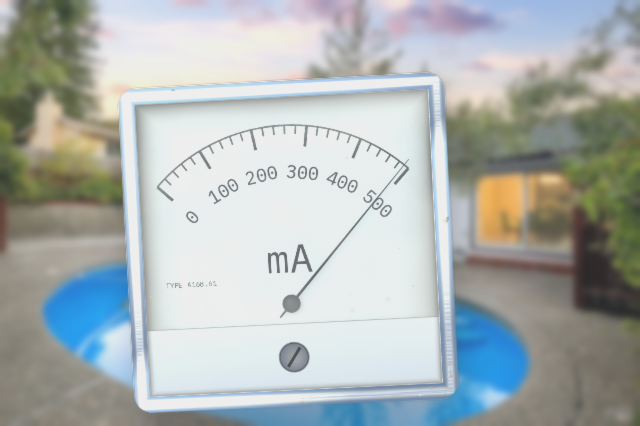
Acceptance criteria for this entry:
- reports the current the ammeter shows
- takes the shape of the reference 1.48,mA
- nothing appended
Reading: 490,mA
